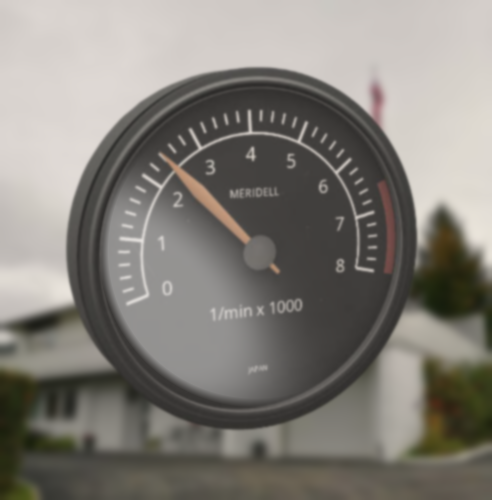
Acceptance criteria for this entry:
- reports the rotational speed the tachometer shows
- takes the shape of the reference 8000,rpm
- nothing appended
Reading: 2400,rpm
